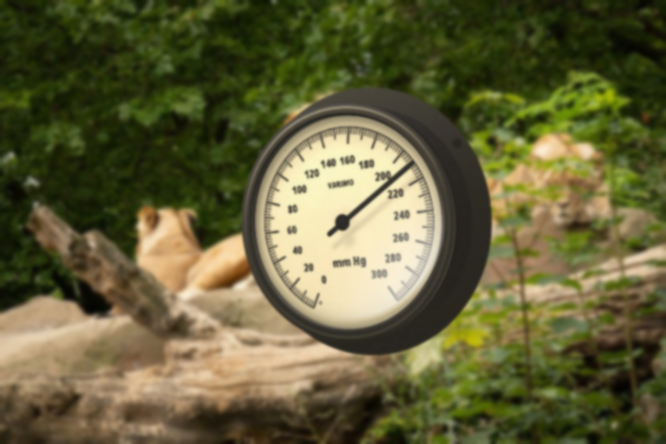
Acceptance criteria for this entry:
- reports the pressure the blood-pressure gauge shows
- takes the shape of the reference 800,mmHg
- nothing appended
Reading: 210,mmHg
